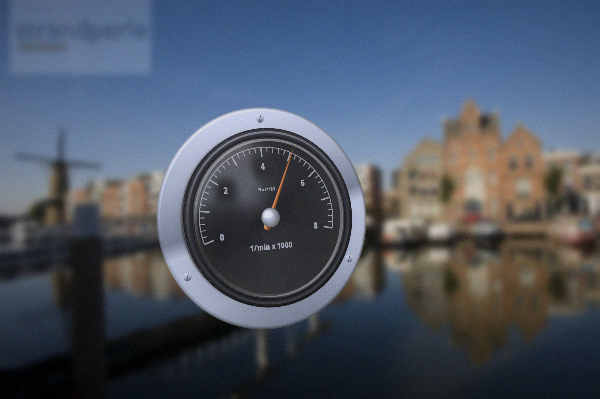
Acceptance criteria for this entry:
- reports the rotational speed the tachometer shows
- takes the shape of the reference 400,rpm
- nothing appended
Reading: 5000,rpm
